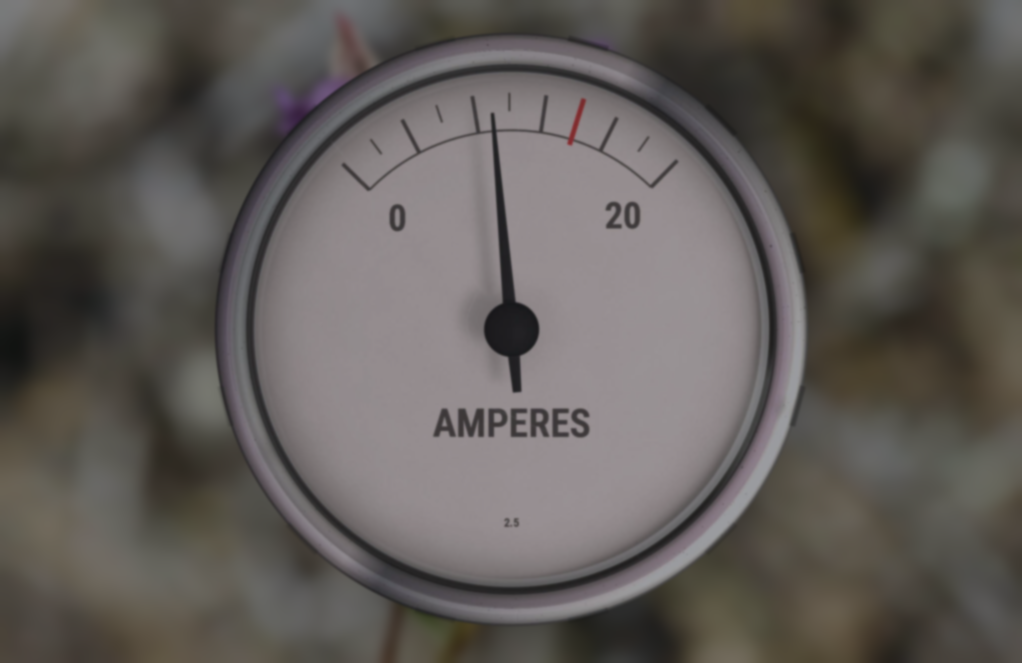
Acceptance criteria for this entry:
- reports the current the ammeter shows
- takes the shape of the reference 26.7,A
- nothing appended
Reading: 9,A
